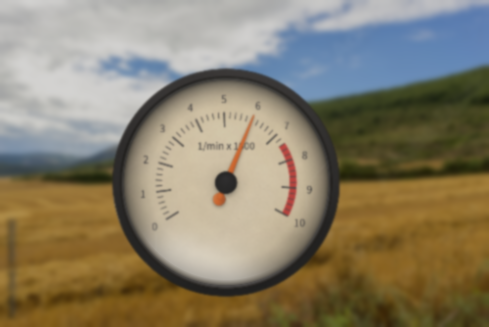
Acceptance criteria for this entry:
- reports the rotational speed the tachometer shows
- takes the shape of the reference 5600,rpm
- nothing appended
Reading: 6000,rpm
